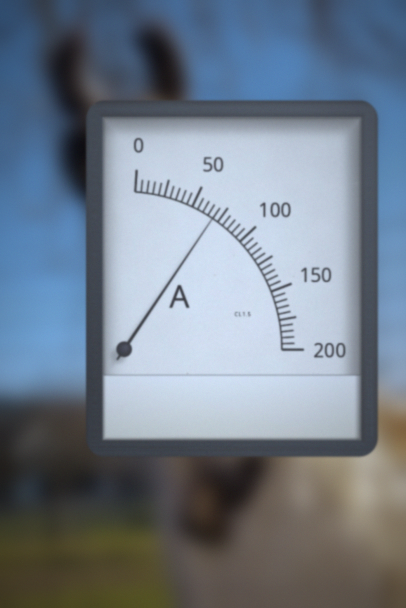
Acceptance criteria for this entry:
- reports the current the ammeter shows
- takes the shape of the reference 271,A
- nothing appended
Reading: 70,A
